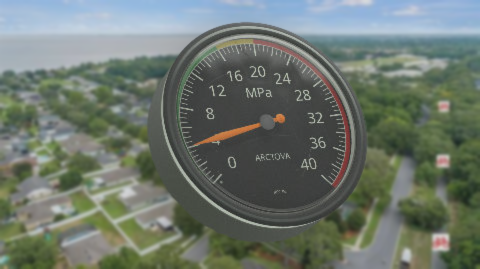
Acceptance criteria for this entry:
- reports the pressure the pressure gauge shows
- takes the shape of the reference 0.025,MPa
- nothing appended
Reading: 4,MPa
